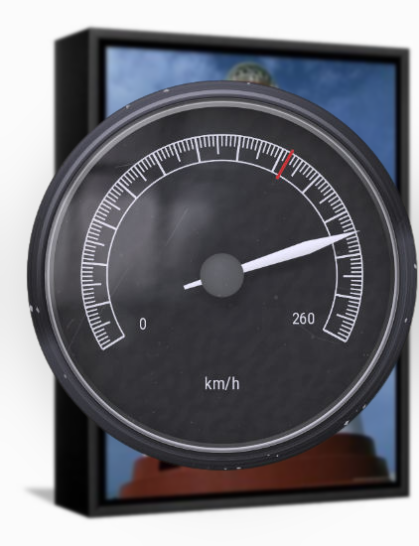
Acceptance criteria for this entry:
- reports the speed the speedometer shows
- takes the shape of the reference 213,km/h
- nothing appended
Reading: 210,km/h
